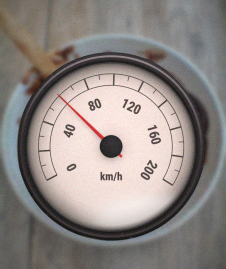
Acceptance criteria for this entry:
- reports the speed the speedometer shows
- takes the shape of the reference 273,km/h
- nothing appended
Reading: 60,km/h
